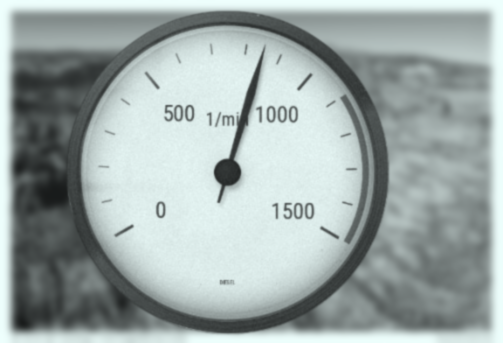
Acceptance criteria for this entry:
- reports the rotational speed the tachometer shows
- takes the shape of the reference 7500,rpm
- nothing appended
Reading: 850,rpm
